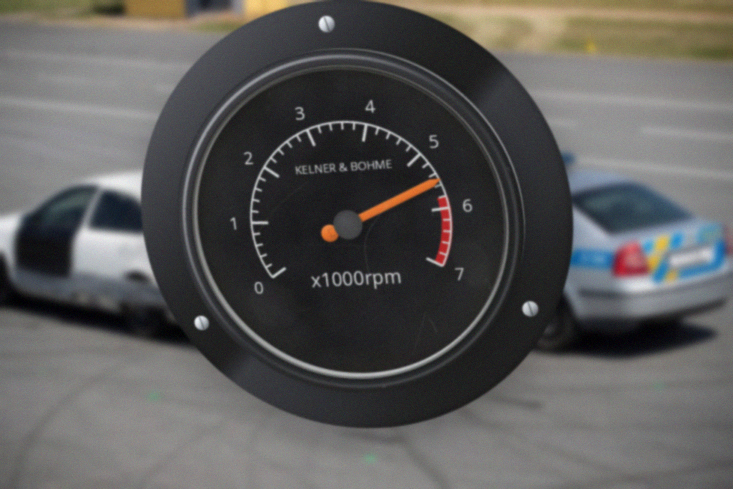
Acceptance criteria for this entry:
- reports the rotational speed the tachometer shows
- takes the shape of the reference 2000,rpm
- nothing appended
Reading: 5500,rpm
